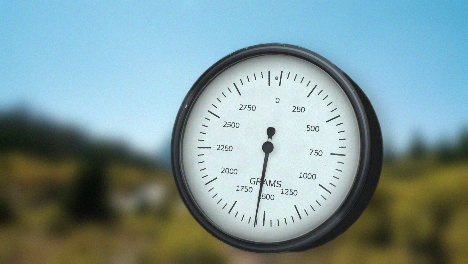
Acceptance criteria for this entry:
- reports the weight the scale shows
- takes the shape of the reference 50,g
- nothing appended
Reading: 1550,g
